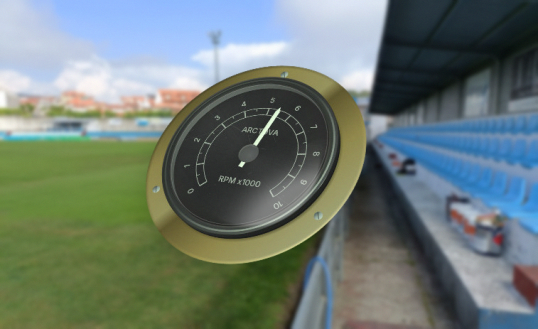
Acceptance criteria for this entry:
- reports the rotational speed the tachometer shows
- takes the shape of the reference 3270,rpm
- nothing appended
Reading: 5500,rpm
